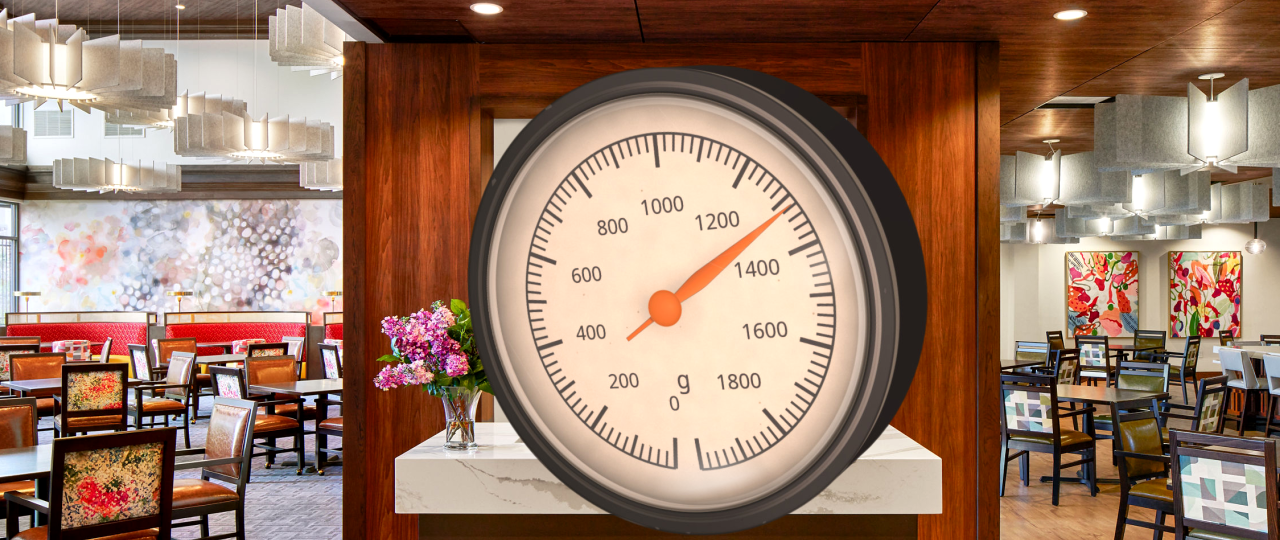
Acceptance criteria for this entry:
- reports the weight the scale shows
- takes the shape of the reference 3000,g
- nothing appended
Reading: 1320,g
